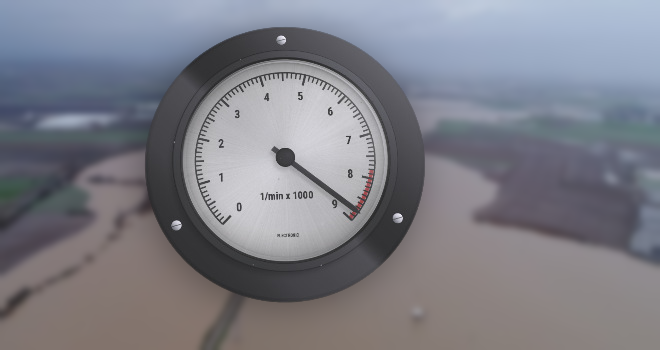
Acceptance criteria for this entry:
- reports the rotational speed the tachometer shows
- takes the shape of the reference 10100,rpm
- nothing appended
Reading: 8800,rpm
